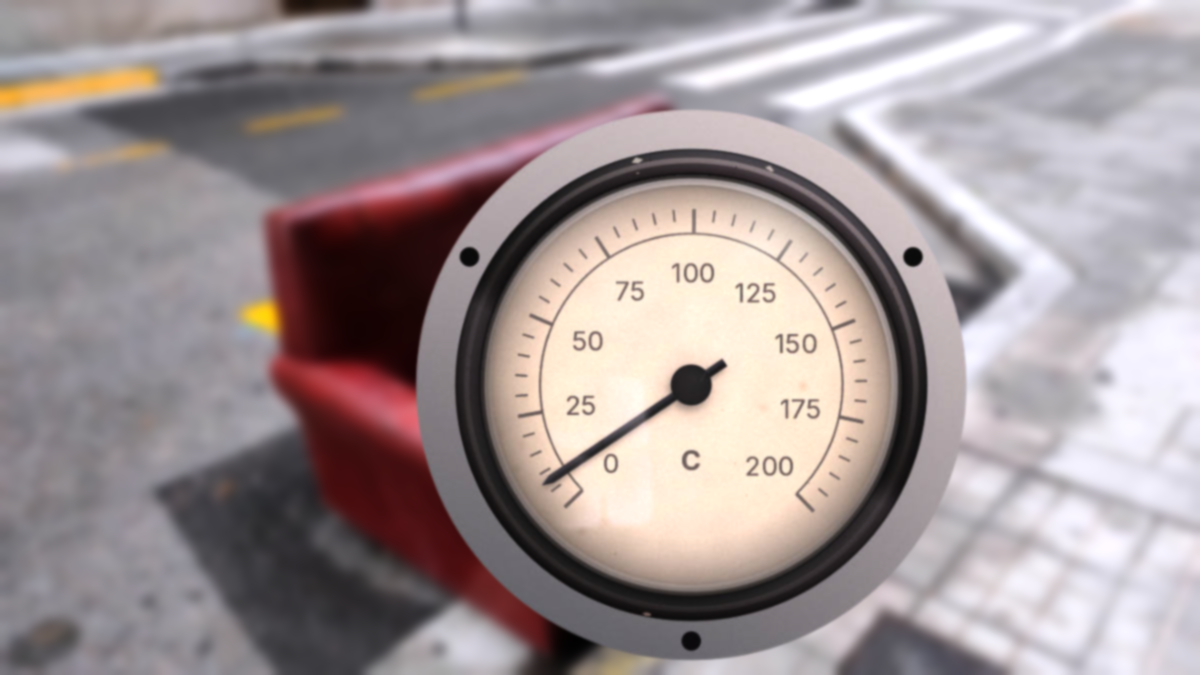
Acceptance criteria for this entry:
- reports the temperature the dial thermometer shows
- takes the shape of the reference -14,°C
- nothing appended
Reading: 7.5,°C
